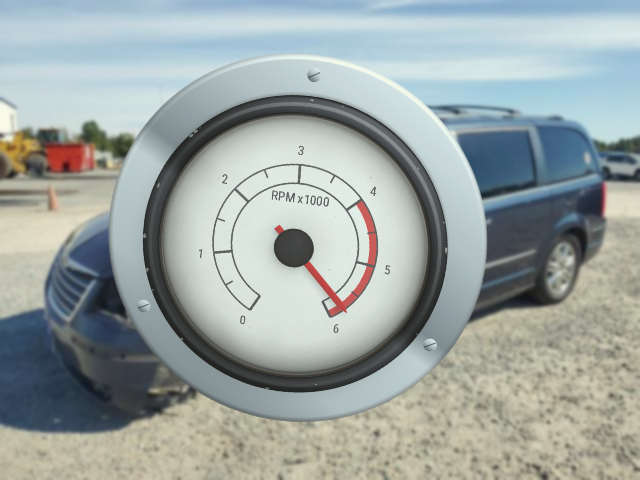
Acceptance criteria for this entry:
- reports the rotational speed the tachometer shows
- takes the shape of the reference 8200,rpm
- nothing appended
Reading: 5750,rpm
